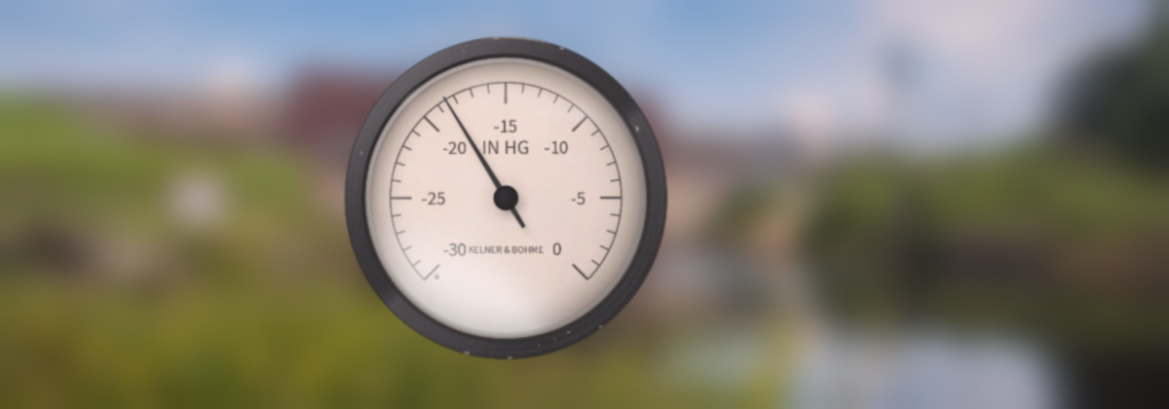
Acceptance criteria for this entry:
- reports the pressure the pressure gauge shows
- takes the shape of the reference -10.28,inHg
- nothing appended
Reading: -18.5,inHg
